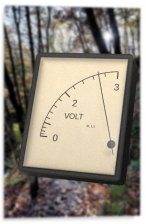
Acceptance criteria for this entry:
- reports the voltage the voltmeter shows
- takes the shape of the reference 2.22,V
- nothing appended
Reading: 2.7,V
